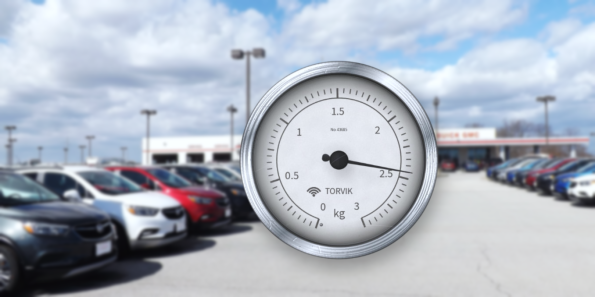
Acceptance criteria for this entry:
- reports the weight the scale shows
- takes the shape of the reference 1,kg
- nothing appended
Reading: 2.45,kg
